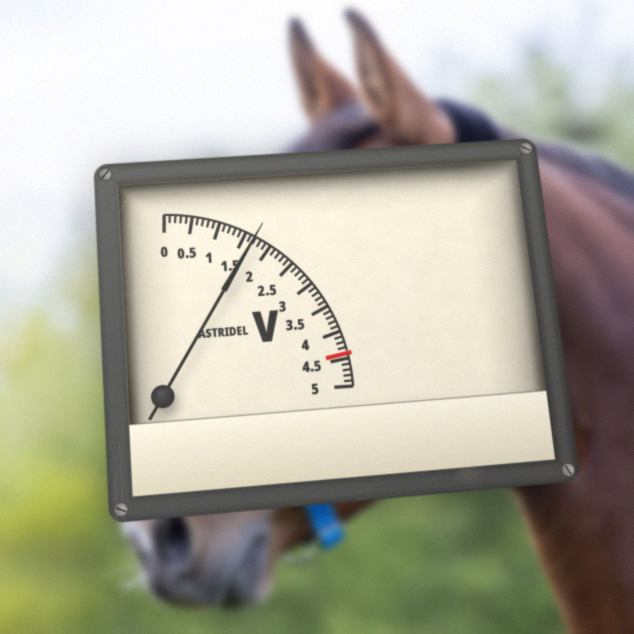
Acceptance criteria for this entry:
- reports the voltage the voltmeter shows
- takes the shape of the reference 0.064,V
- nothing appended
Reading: 1.7,V
